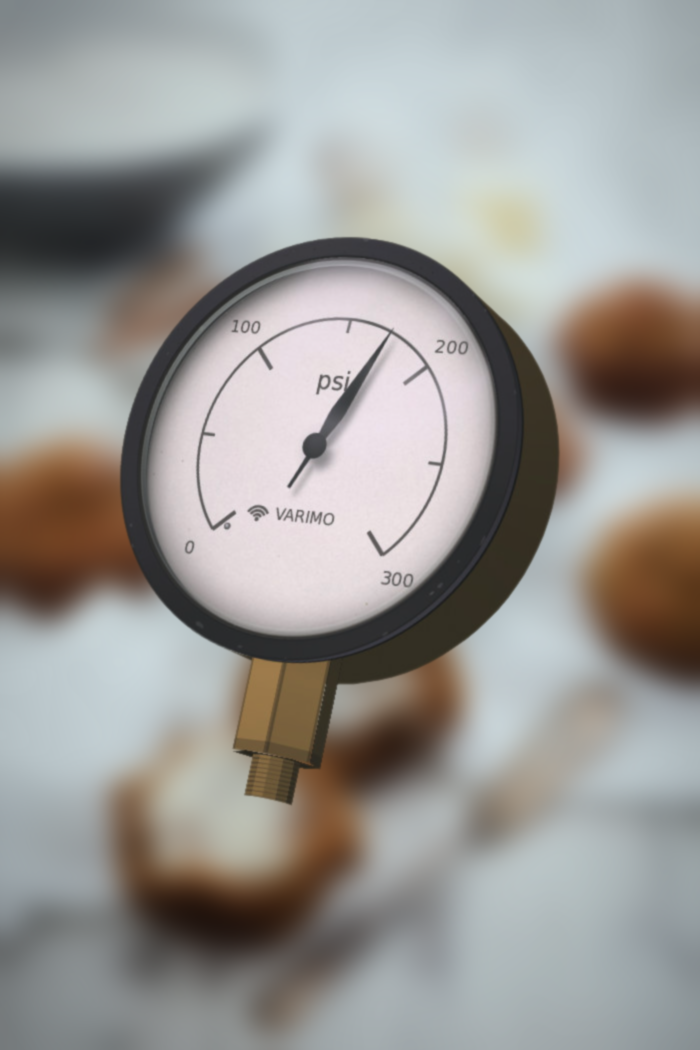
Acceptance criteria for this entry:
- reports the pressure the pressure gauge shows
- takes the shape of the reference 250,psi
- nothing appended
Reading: 175,psi
